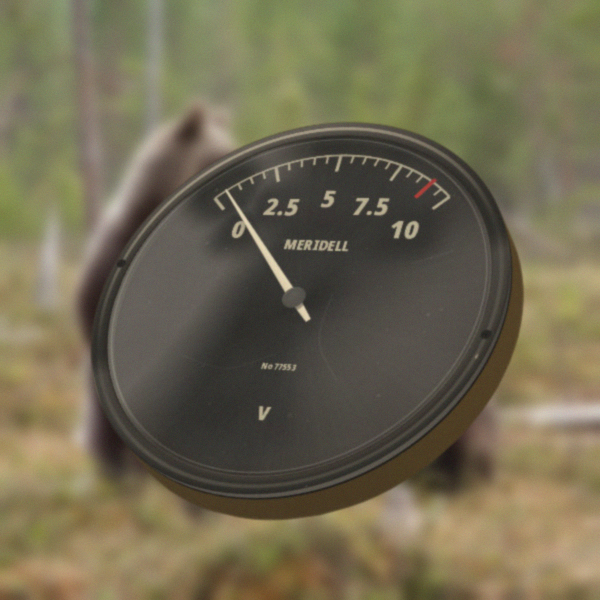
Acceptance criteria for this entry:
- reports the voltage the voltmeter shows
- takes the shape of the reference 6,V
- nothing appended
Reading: 0.5,V
